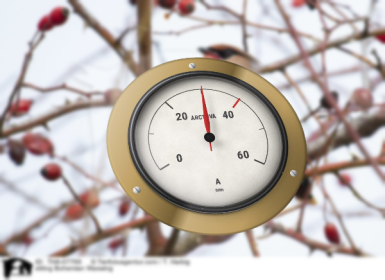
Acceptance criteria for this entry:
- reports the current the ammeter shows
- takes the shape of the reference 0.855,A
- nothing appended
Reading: 30,A
